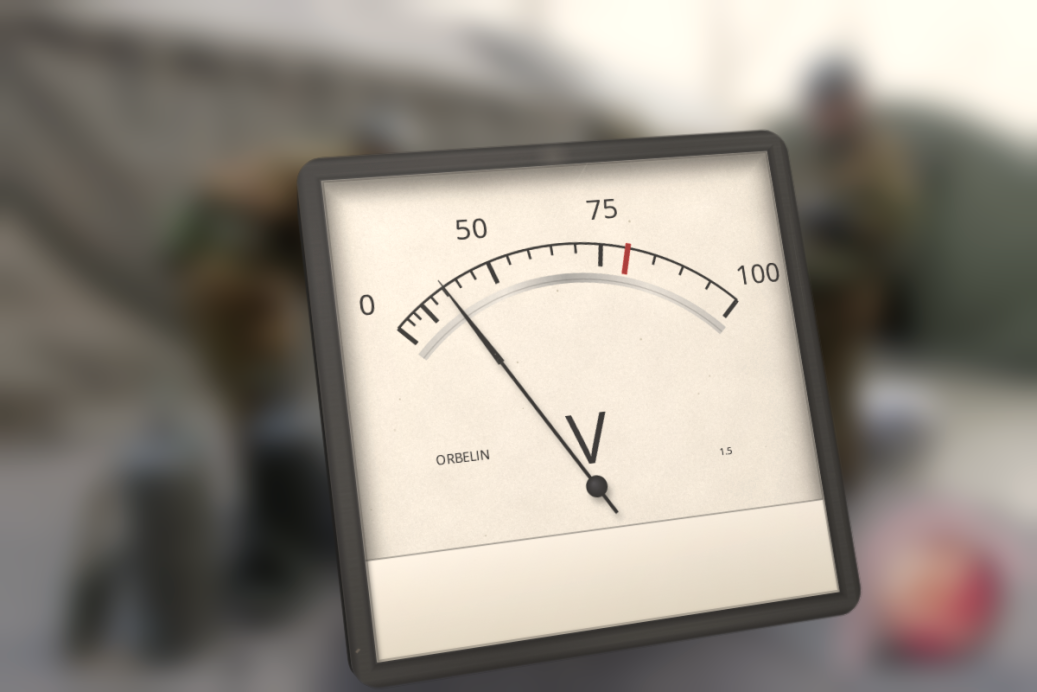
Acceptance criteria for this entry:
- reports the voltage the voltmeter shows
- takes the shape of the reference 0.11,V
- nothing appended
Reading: 35,V
